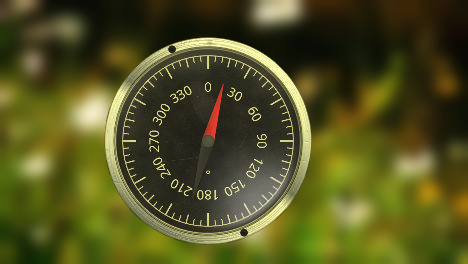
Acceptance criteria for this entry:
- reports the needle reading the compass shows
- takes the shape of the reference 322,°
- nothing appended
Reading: 15,°
